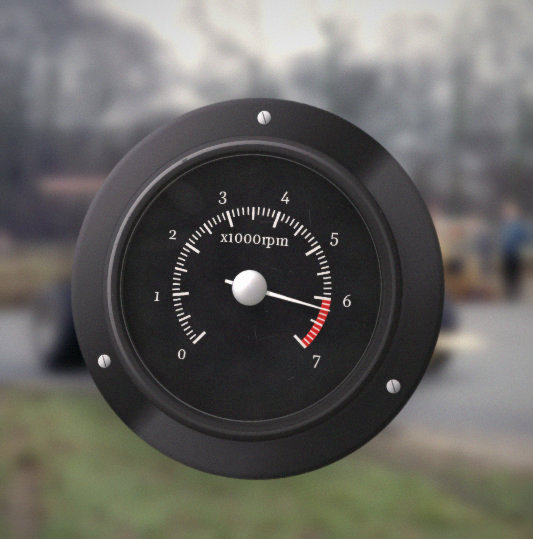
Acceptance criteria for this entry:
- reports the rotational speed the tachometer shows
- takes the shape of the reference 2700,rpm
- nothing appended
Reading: 6200,rpm
